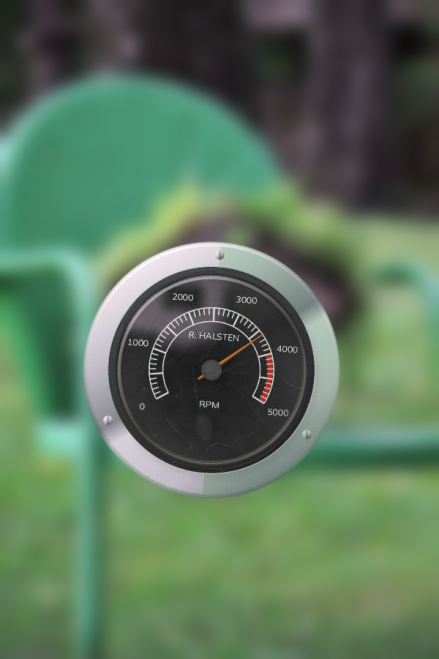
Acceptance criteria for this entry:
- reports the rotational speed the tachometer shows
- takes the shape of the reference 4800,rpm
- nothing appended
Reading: 3600,rpm
